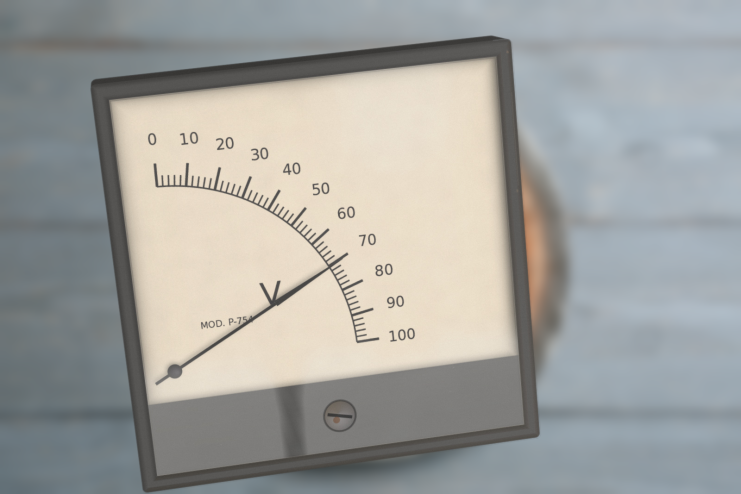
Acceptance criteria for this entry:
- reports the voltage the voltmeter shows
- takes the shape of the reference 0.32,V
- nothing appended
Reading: 70,V
